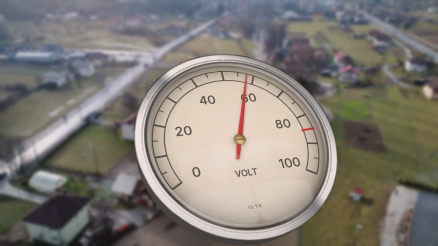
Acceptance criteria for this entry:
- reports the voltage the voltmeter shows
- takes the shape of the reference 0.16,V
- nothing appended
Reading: 57.5,V
